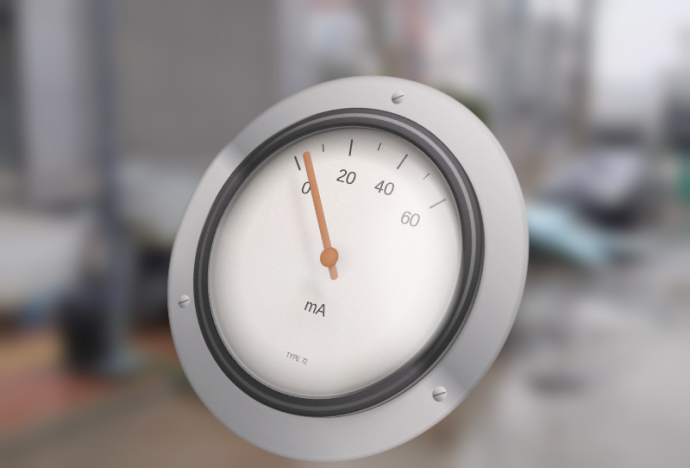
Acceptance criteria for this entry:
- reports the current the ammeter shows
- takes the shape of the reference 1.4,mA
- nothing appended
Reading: 5,mA
